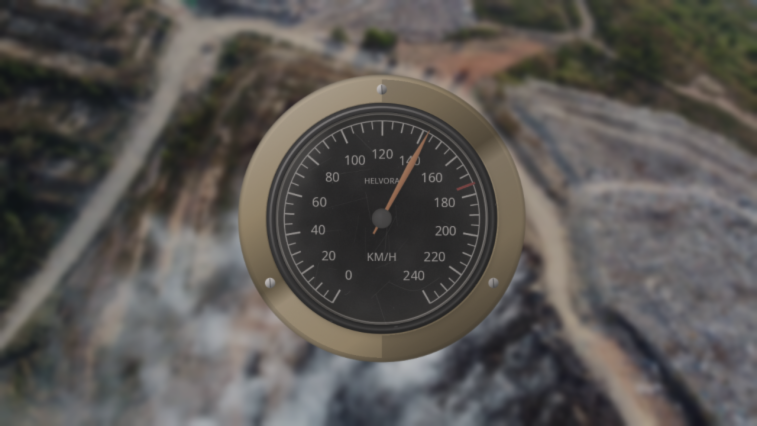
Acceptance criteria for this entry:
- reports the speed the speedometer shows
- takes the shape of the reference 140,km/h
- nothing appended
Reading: 142.5,km/h
